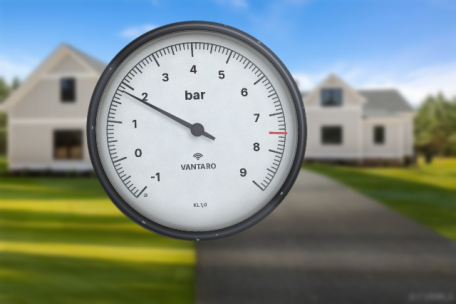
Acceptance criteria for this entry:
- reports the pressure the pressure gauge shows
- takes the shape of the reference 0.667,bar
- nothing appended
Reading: 1.8,bar
